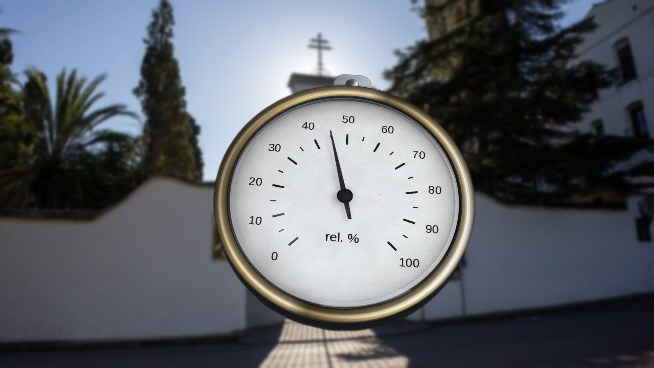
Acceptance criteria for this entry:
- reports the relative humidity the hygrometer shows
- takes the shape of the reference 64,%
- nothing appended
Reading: 45,%
